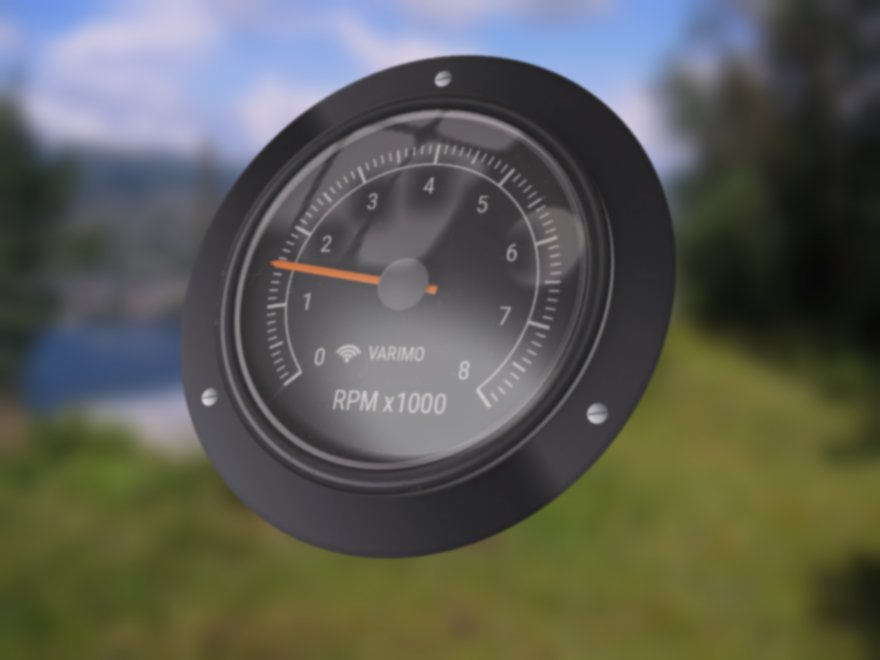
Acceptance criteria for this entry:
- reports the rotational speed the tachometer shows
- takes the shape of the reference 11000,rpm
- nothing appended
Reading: 1500,rpm
